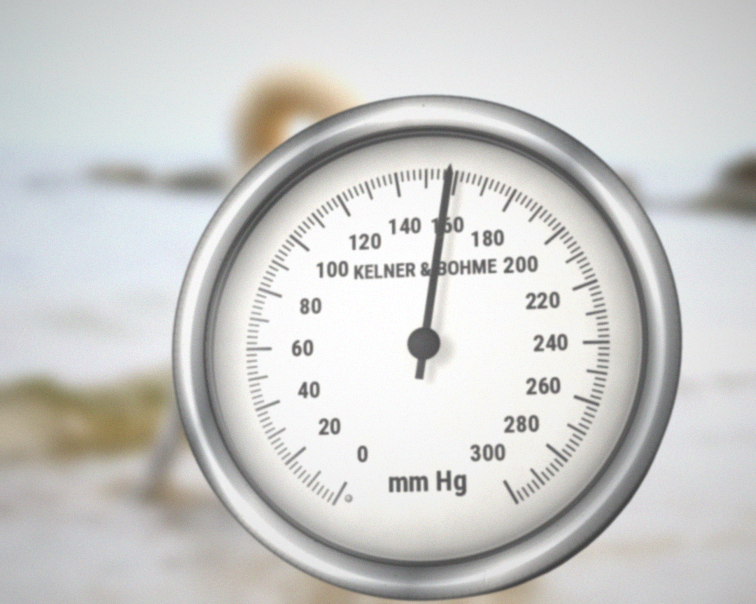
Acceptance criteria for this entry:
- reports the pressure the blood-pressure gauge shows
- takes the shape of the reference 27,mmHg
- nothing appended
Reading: 158,mmHg
